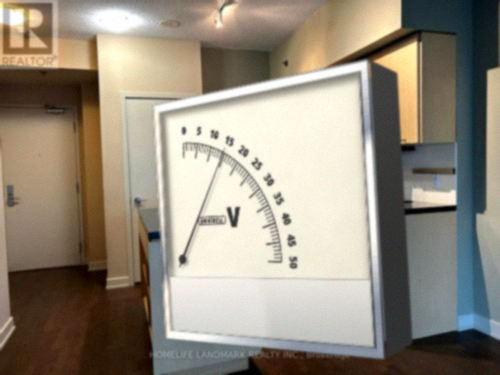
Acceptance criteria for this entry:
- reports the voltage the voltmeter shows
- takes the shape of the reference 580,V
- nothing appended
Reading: 15,V
